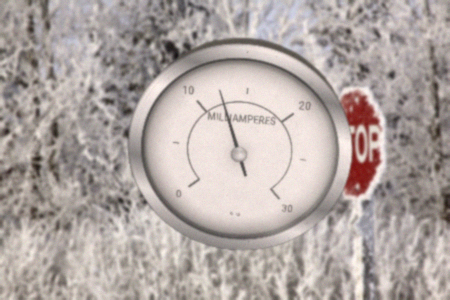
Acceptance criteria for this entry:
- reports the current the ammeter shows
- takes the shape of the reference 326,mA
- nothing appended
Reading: 12.5,mA
